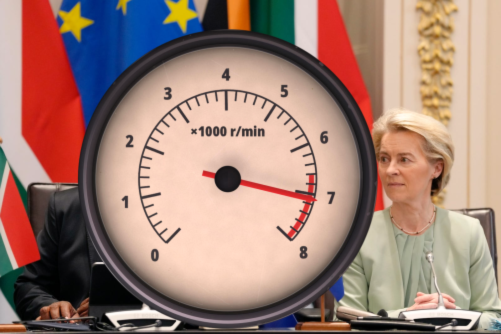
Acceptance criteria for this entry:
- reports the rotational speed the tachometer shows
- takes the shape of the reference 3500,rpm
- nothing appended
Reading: 7100,rpm
